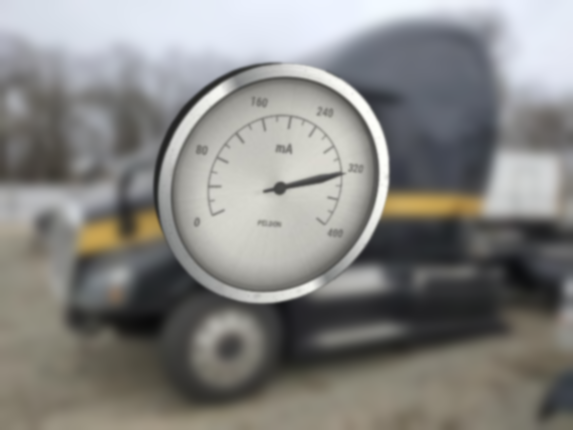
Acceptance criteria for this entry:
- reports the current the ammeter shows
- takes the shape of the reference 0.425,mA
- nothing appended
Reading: 320,mA
